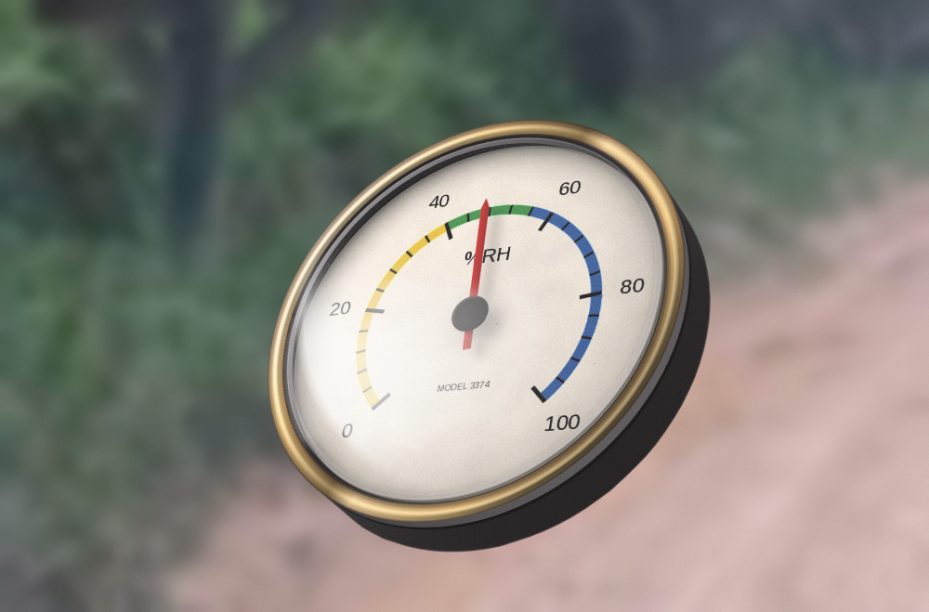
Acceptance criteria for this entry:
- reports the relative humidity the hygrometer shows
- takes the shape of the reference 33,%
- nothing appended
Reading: 48,%
